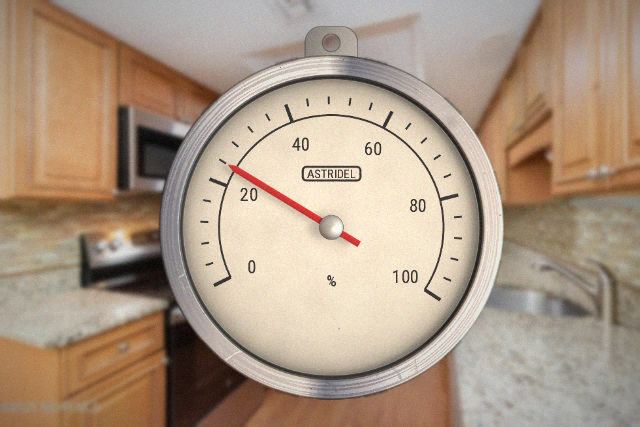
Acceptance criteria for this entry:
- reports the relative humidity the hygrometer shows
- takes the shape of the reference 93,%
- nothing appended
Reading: 24,%
